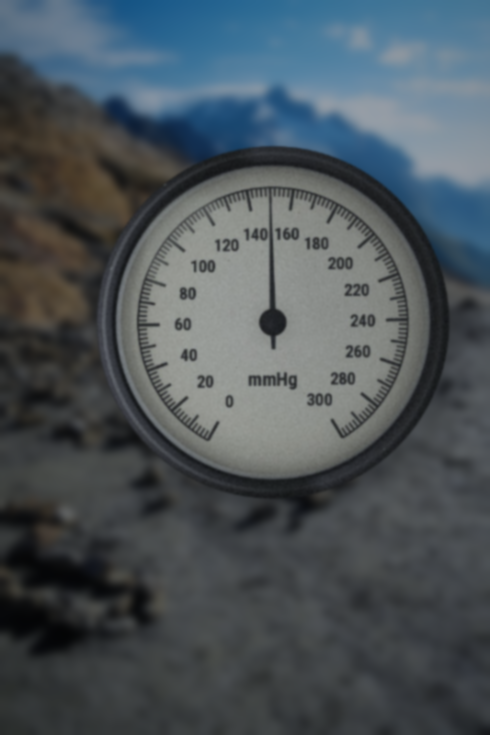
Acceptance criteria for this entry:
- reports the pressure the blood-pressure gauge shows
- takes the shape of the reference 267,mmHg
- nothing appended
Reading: 150,mmHg
